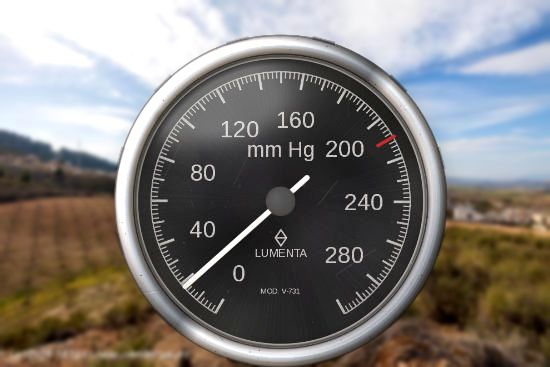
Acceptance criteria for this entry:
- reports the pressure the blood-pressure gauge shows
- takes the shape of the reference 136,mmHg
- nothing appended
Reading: 18,mmHg
